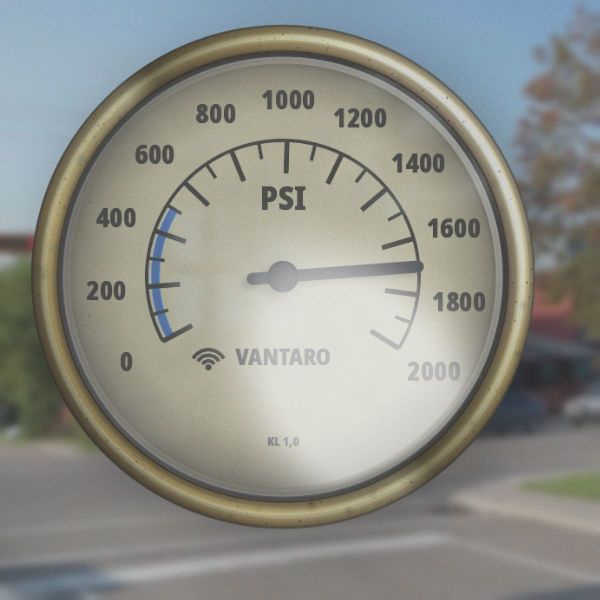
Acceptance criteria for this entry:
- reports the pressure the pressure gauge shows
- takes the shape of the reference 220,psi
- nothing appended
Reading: 1700,psi
